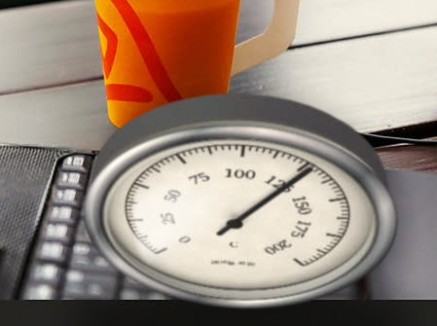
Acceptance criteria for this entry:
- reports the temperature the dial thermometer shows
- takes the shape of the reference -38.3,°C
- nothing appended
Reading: 125,°C
